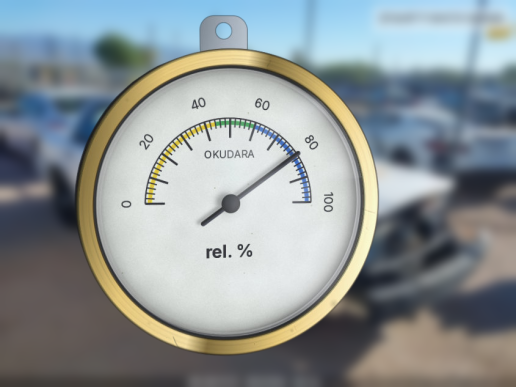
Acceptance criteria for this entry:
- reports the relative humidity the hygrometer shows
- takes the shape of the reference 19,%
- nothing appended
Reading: 80,%
